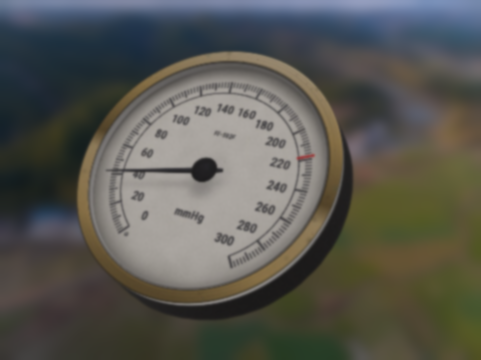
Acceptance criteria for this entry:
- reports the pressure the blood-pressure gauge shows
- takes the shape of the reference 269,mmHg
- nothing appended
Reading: 40,mmHg
